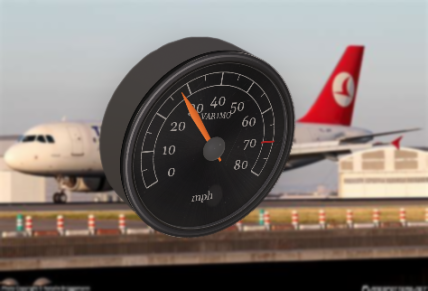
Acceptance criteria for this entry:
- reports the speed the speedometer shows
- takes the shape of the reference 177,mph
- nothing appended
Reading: 27.5,mph
